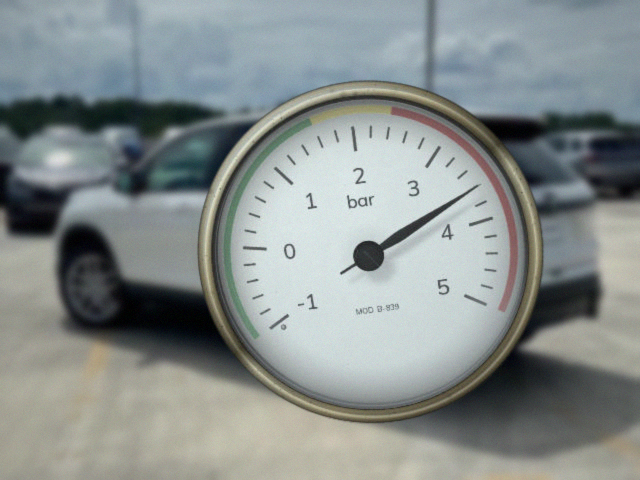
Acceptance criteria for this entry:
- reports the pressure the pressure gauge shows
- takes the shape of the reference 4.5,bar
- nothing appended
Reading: 3.6,bar
